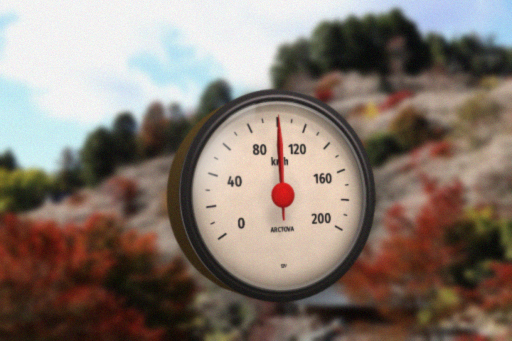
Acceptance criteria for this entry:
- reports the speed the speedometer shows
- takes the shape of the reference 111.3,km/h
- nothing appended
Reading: 100,km/h
